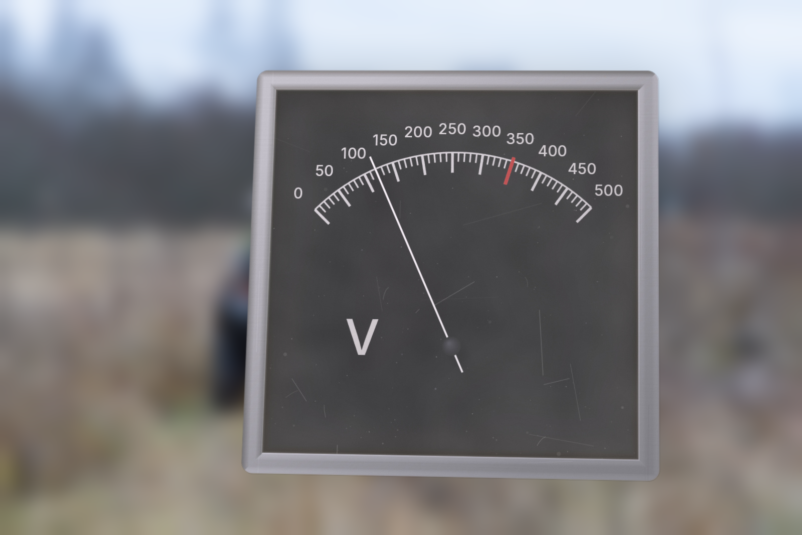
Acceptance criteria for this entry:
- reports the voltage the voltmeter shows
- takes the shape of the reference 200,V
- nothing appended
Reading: 120,V
